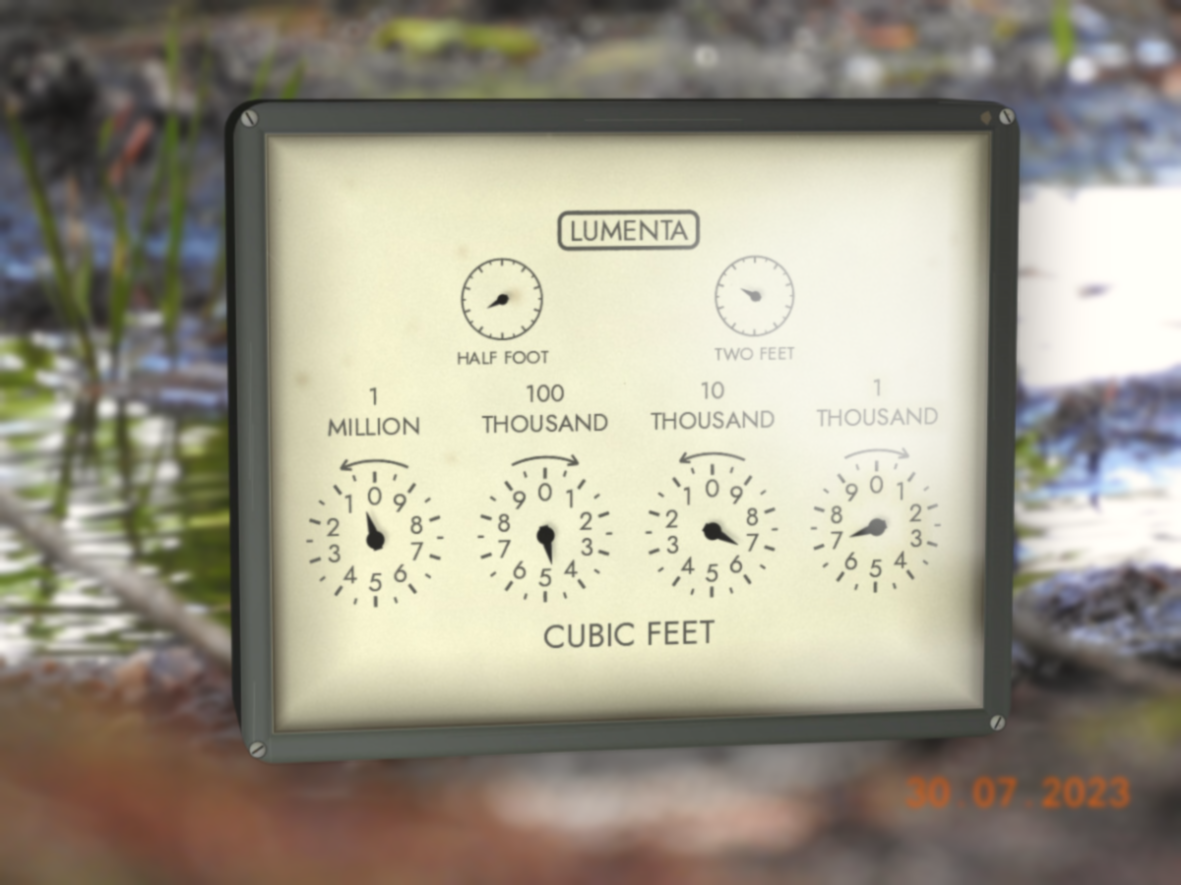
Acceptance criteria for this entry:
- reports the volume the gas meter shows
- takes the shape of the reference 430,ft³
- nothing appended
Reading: 46700,ft³
